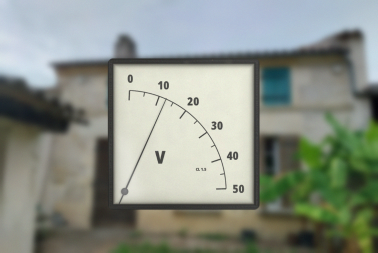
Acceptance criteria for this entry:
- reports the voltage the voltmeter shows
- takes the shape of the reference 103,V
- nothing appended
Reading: 12.5,V
